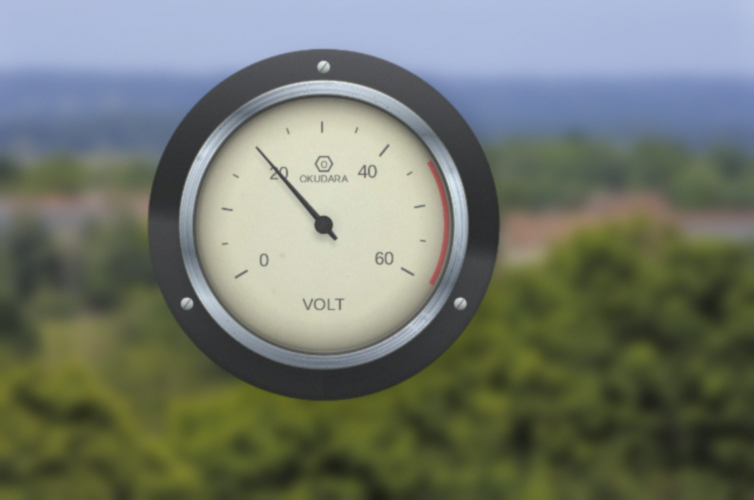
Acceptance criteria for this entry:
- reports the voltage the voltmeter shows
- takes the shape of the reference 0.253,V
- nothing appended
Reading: 20,V
